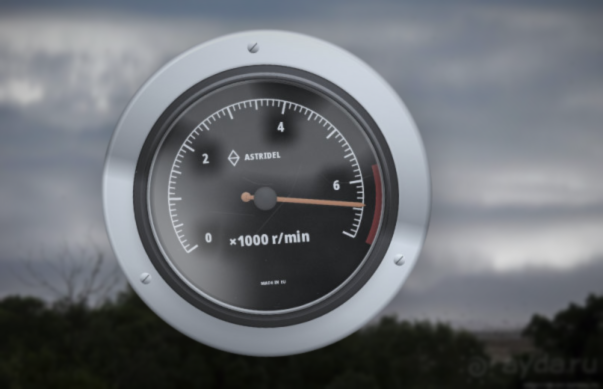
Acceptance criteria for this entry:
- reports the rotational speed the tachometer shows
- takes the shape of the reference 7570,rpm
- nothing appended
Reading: 6400,rpm
